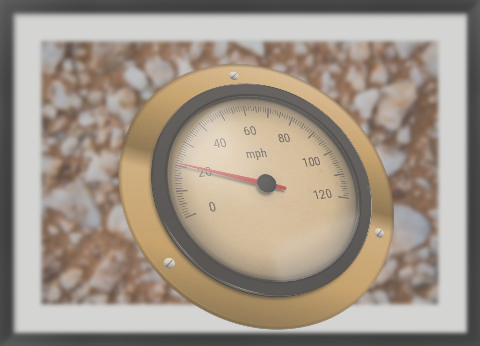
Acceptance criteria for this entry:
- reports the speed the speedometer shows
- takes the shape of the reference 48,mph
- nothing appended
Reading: 20,mph
